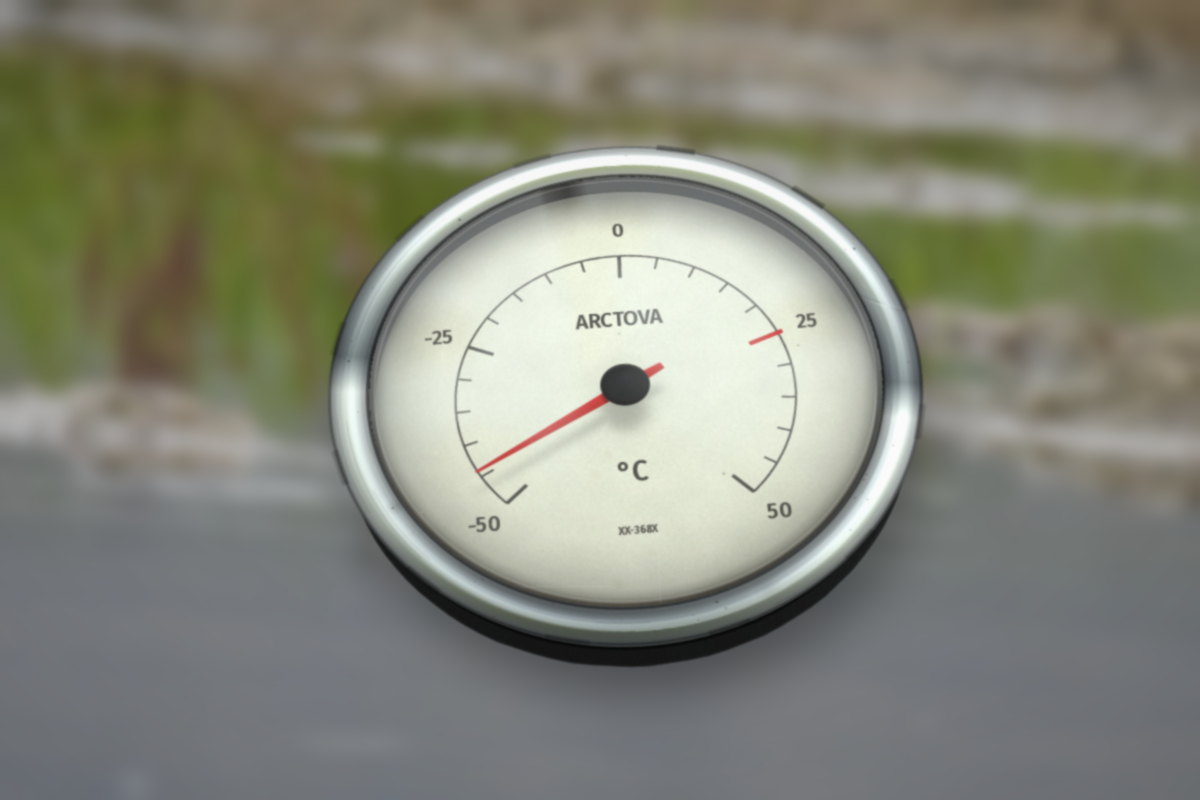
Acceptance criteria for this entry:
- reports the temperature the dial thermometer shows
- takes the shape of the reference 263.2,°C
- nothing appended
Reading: -45,°C
